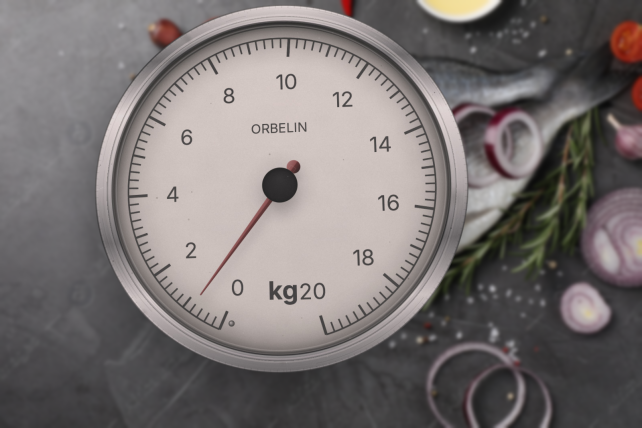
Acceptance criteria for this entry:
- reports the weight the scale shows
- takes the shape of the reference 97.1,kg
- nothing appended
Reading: 0.8,kg
